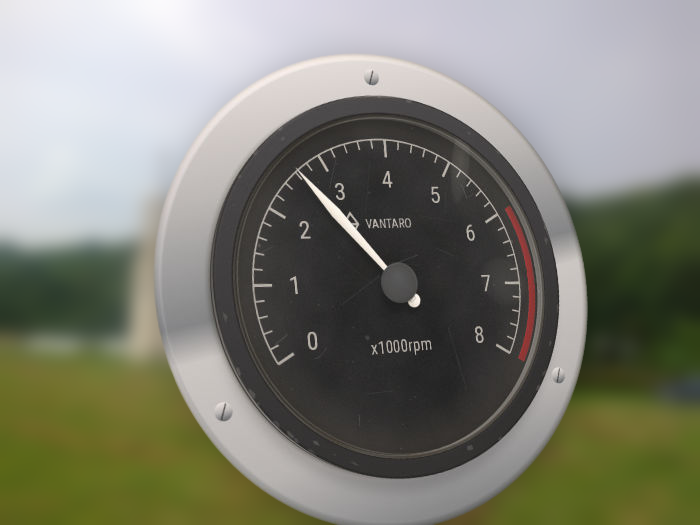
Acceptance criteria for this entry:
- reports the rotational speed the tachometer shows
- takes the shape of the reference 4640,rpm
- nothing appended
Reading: 2600,rpm
